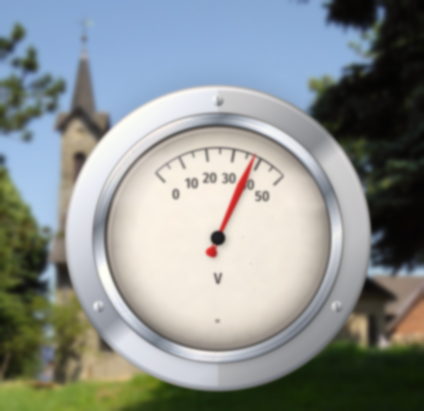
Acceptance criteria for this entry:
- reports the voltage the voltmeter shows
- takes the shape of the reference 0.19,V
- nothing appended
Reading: 37.5,V
